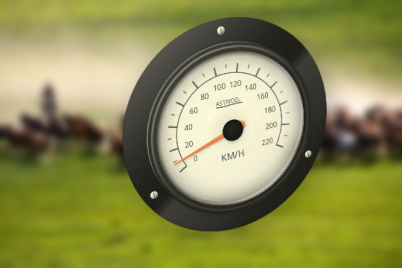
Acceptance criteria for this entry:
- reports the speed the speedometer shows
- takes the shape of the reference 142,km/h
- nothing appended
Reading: 10,km/h
